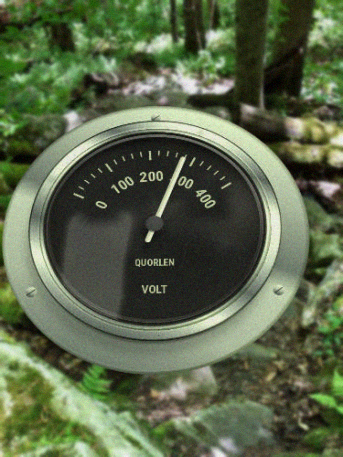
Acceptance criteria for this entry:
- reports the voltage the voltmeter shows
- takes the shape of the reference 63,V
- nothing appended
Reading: 280,V
